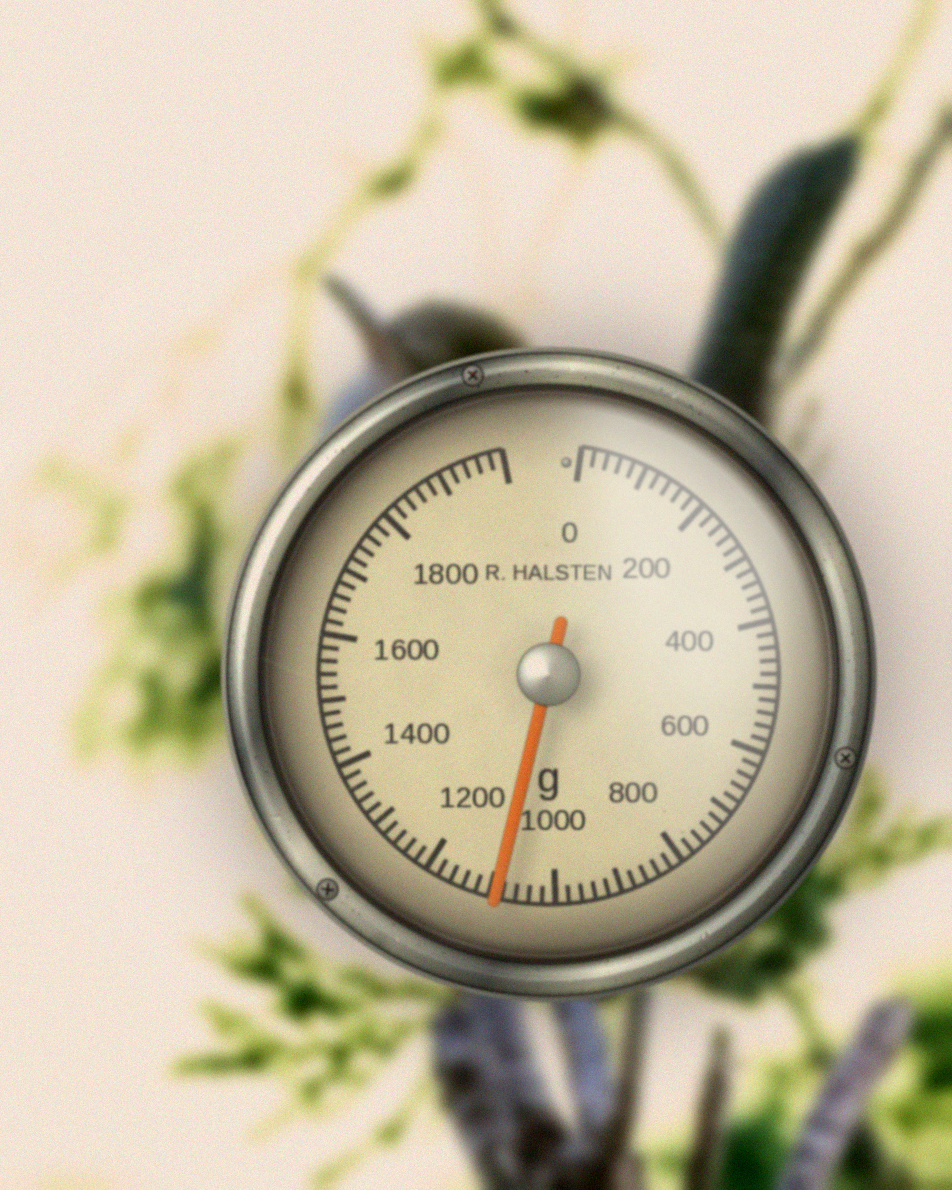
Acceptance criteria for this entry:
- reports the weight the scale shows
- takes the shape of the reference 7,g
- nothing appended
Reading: 1090,g
